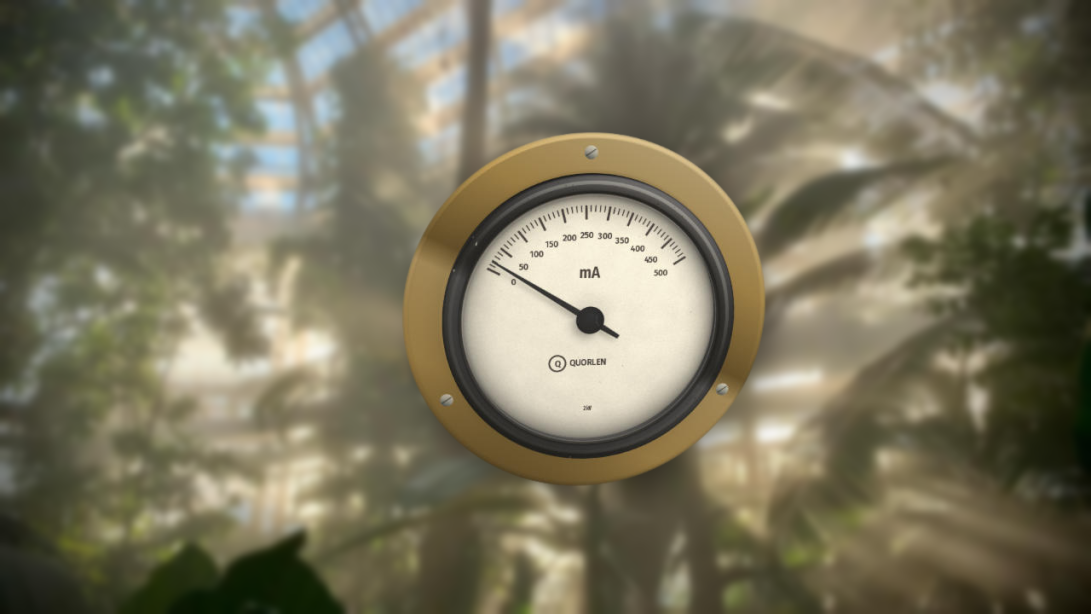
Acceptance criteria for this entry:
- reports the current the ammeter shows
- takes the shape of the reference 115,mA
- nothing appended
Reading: 20,mA
